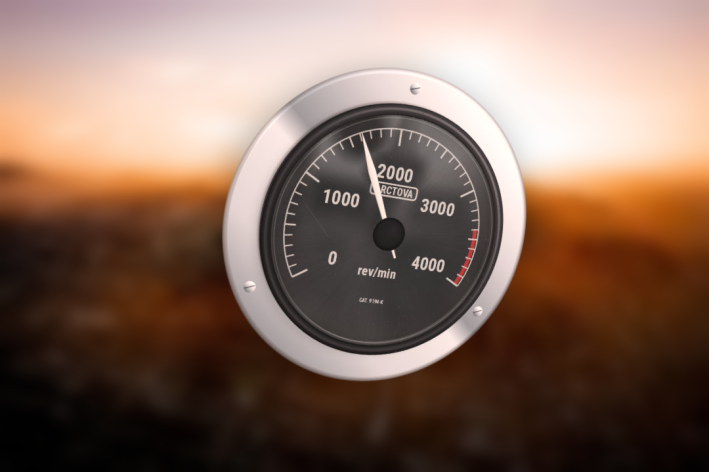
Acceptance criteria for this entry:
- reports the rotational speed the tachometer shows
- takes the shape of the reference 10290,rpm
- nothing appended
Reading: 1600,rpm
